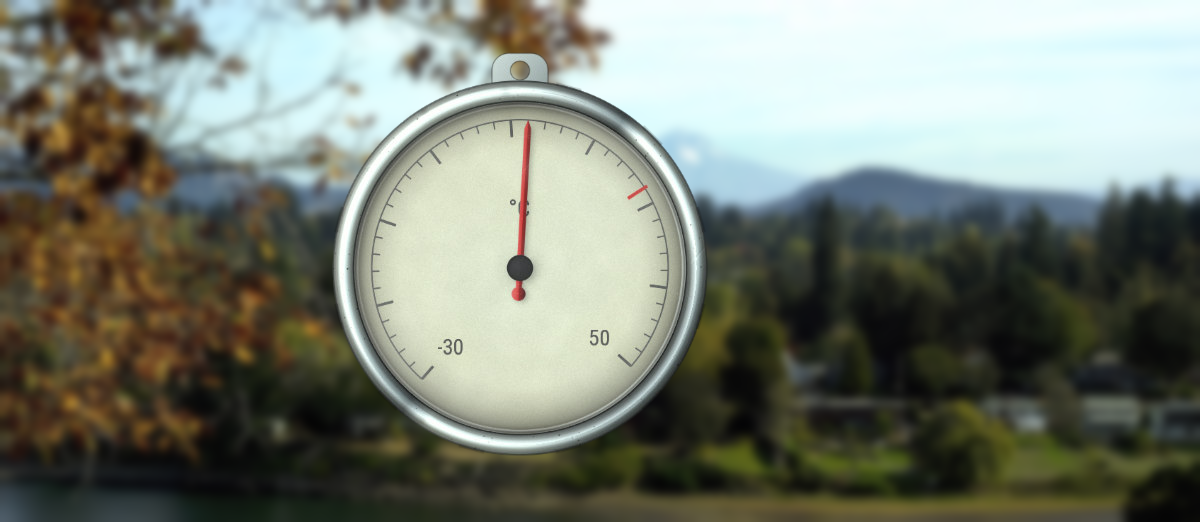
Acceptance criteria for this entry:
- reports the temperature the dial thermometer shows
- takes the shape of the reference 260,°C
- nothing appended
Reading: 12,°C
